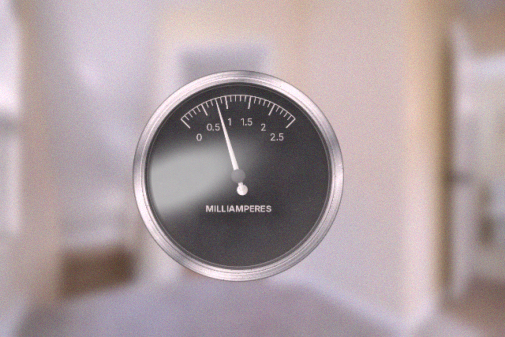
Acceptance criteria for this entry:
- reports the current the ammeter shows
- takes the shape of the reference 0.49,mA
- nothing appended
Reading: 0.8,mA
